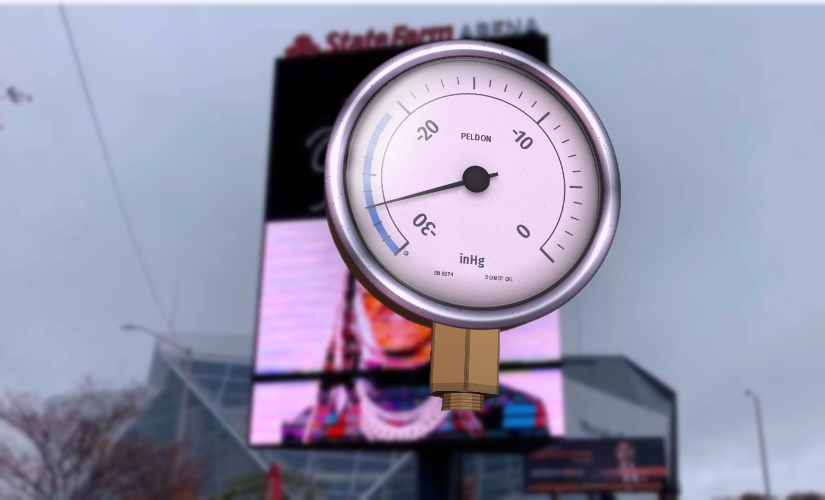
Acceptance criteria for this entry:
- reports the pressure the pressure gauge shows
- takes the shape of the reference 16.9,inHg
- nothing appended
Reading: -27,inHg
